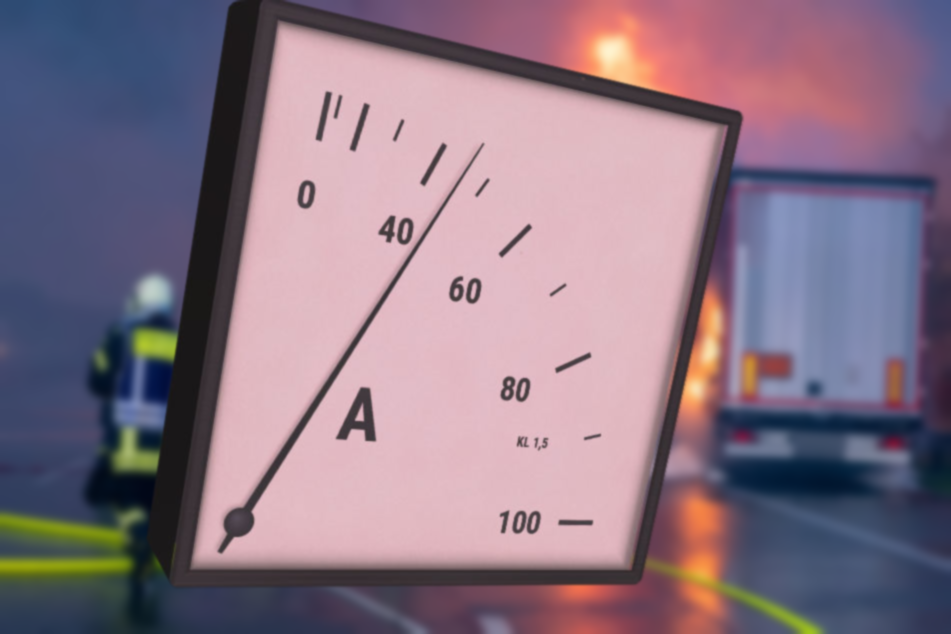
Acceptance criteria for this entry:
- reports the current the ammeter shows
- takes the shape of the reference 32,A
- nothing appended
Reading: 45,A
